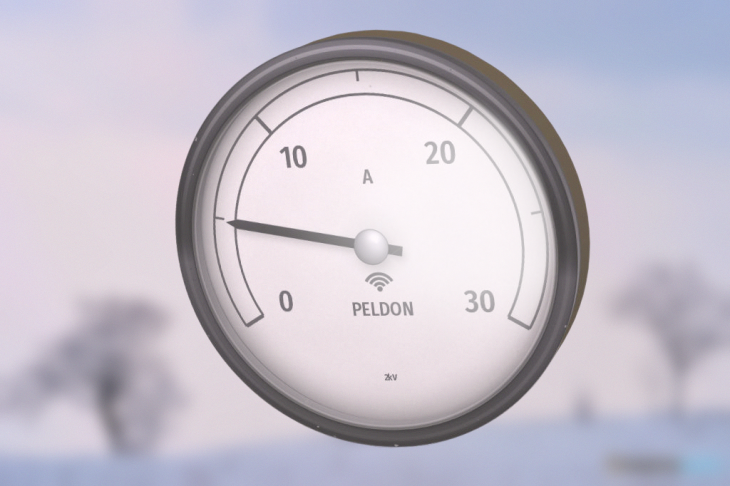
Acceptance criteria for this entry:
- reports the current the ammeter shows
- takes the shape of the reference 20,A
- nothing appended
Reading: 5,A
